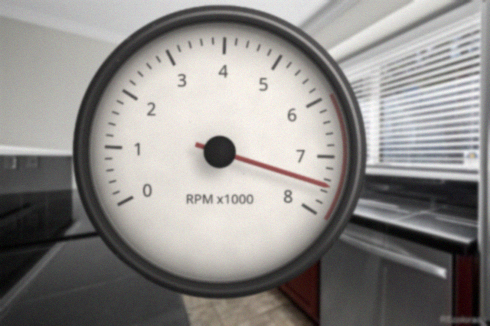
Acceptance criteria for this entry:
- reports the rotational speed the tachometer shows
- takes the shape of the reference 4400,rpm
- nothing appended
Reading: 7500,rpm
